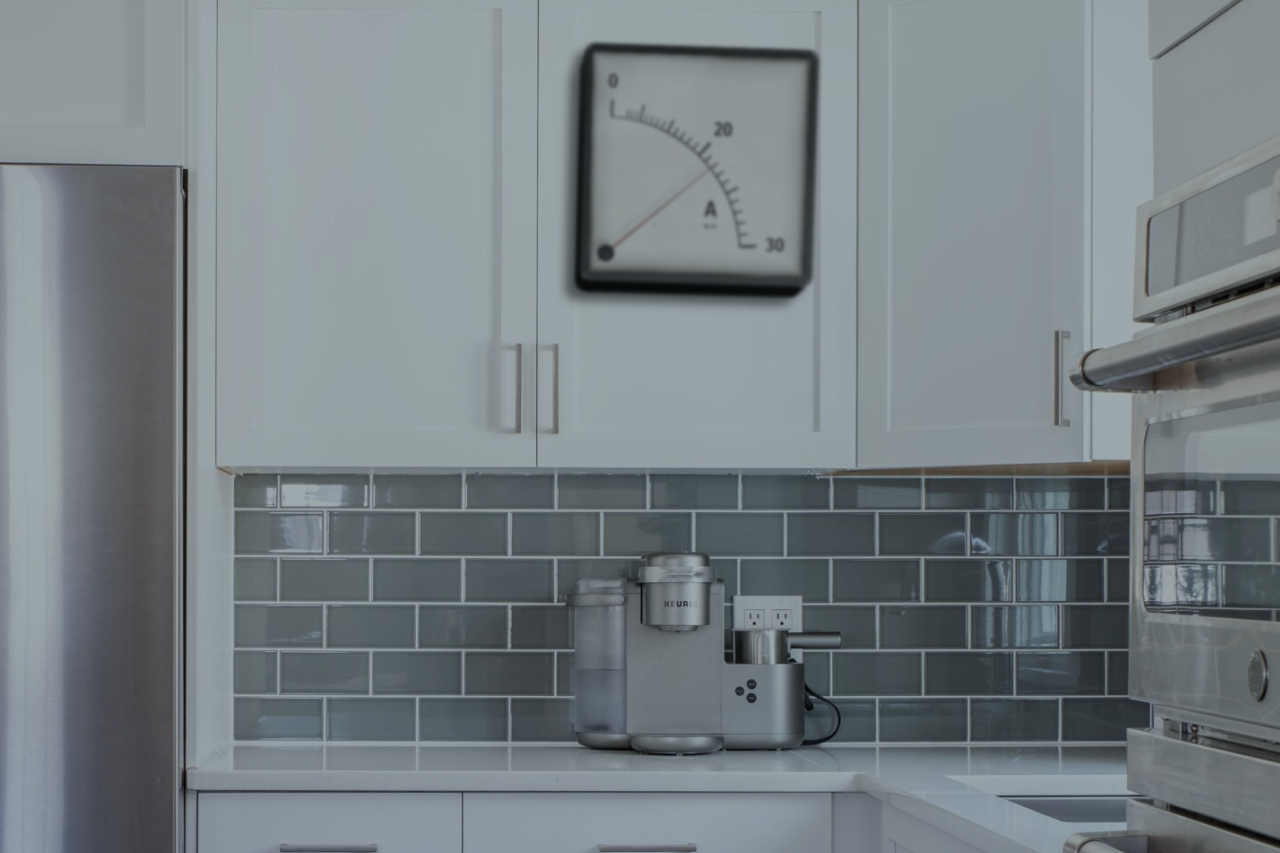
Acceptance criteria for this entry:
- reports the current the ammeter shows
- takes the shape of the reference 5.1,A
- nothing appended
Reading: 22,A
